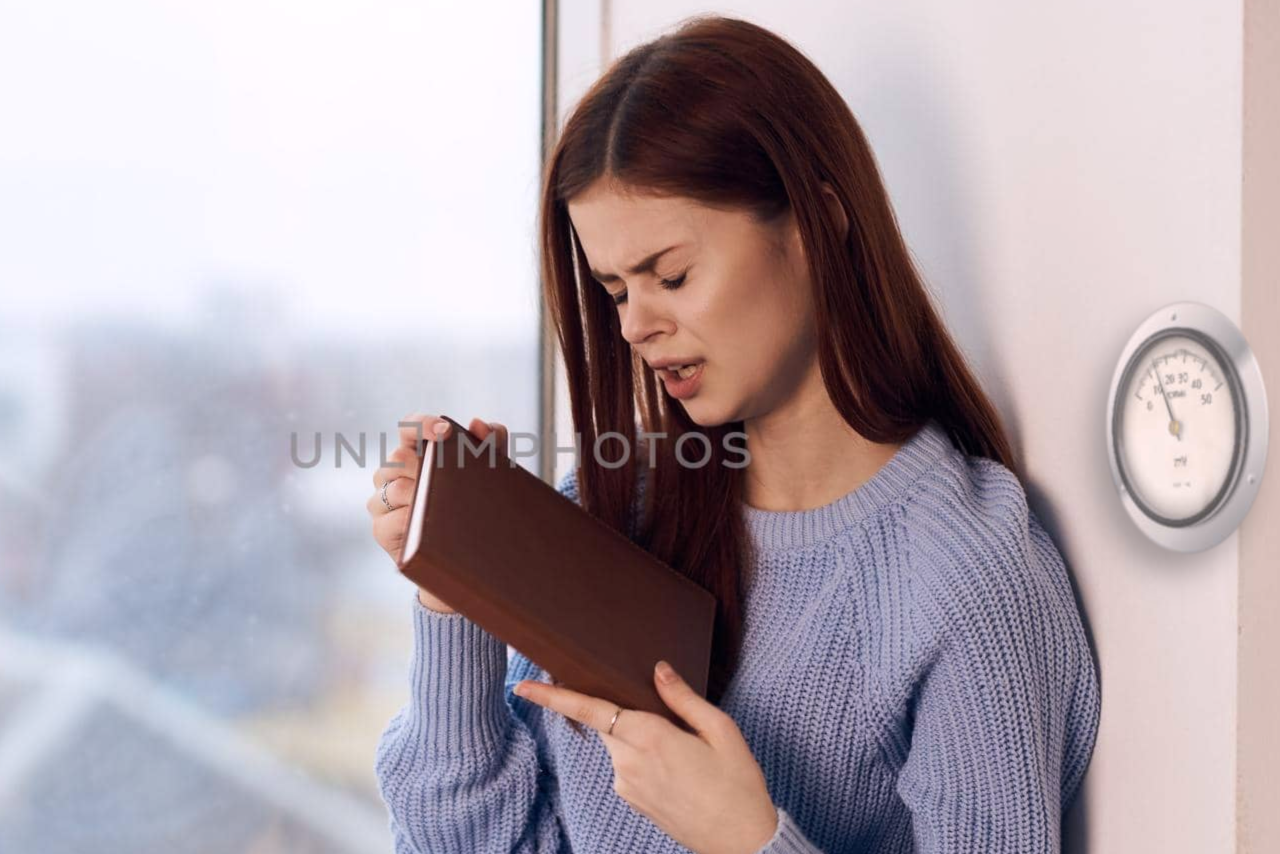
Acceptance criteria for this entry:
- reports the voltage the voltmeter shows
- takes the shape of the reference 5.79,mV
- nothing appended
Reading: 15,mV
